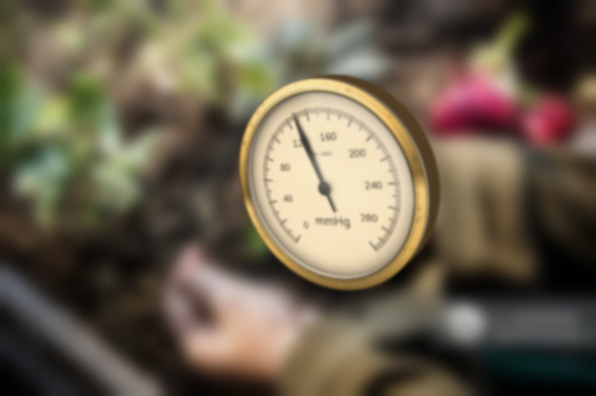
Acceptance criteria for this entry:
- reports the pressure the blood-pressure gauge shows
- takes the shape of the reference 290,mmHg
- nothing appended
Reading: 130,mmHg
